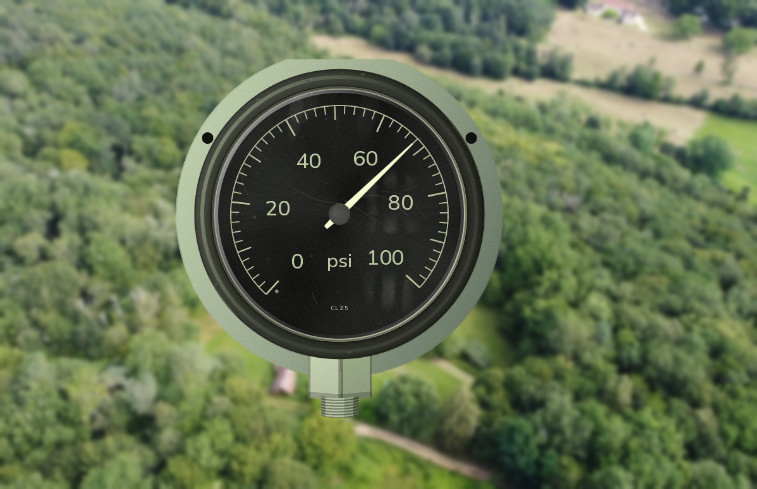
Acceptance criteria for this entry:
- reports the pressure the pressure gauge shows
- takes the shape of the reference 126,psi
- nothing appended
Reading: 68,psi
